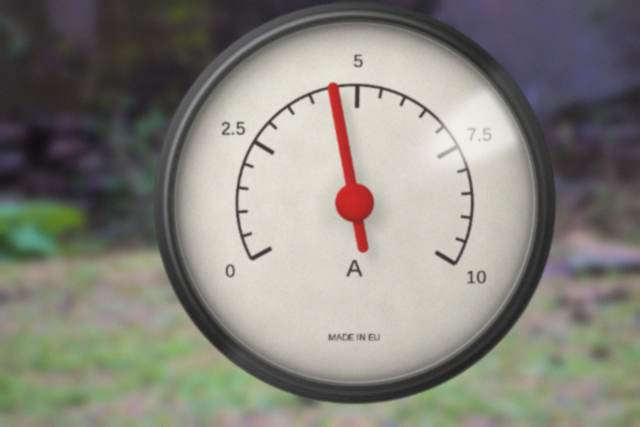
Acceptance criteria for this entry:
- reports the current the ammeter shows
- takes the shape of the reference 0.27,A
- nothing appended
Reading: 4.5,A
